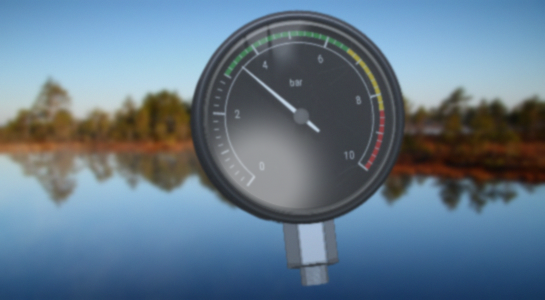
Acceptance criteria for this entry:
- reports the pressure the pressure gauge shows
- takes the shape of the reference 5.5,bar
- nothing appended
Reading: 3.4,bar
